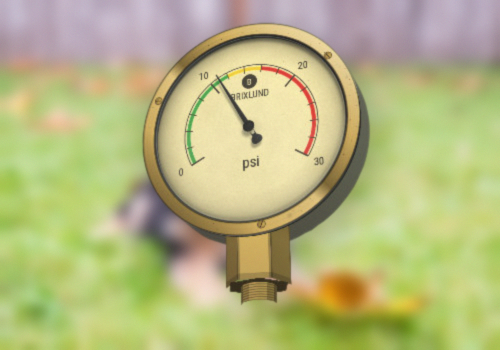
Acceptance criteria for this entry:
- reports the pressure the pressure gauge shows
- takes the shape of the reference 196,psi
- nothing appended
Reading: 11,psi
